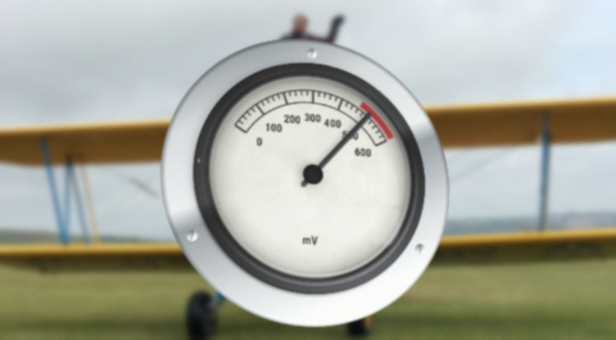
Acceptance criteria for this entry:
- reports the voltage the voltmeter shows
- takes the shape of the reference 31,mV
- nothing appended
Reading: 500,mV
